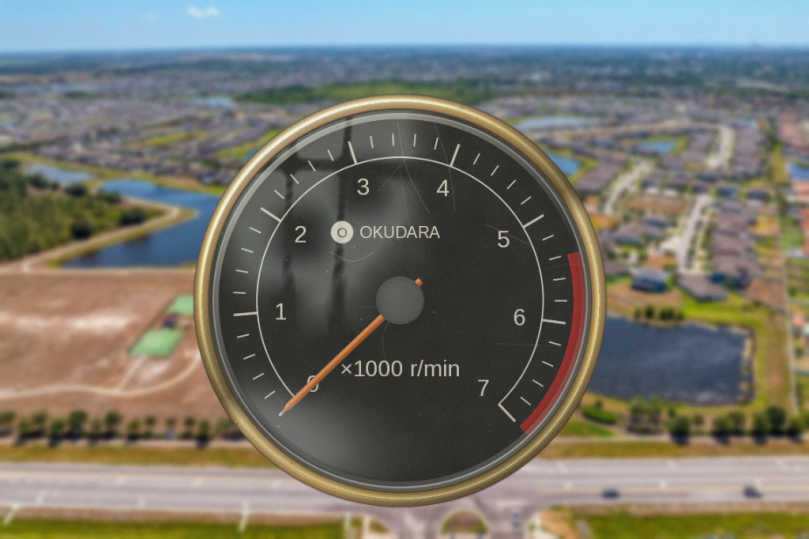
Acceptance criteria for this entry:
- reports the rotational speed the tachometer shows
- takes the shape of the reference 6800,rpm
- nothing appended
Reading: 0,rpm
